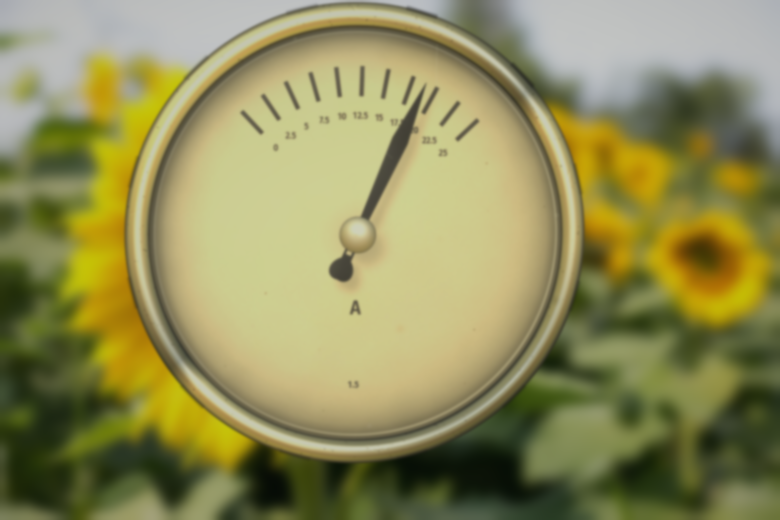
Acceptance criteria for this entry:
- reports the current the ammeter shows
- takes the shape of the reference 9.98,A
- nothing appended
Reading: 18.75,A
